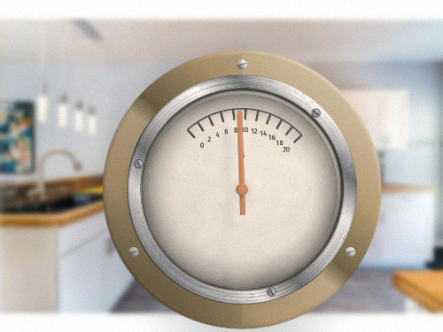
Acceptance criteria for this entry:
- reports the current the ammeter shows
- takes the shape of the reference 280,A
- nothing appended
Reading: 9,A
